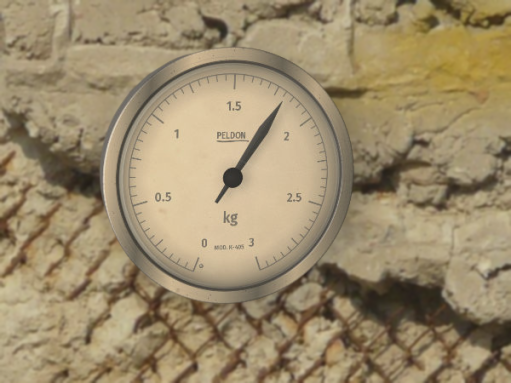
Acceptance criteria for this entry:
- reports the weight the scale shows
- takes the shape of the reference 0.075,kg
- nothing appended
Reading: 1.8,kg
